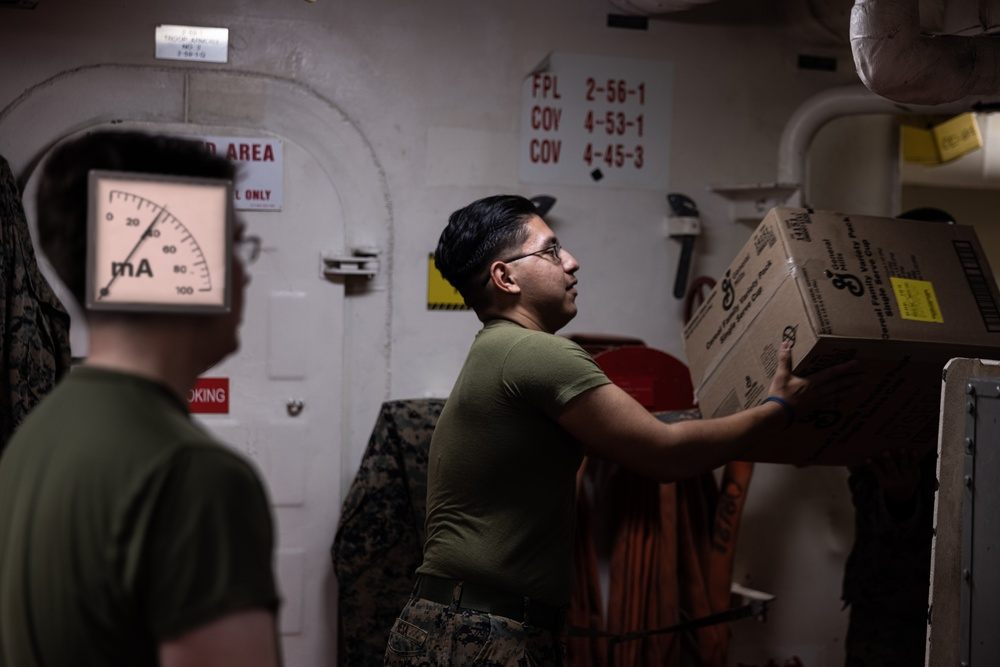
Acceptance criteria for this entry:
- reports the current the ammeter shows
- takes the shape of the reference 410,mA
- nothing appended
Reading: 35,mA
